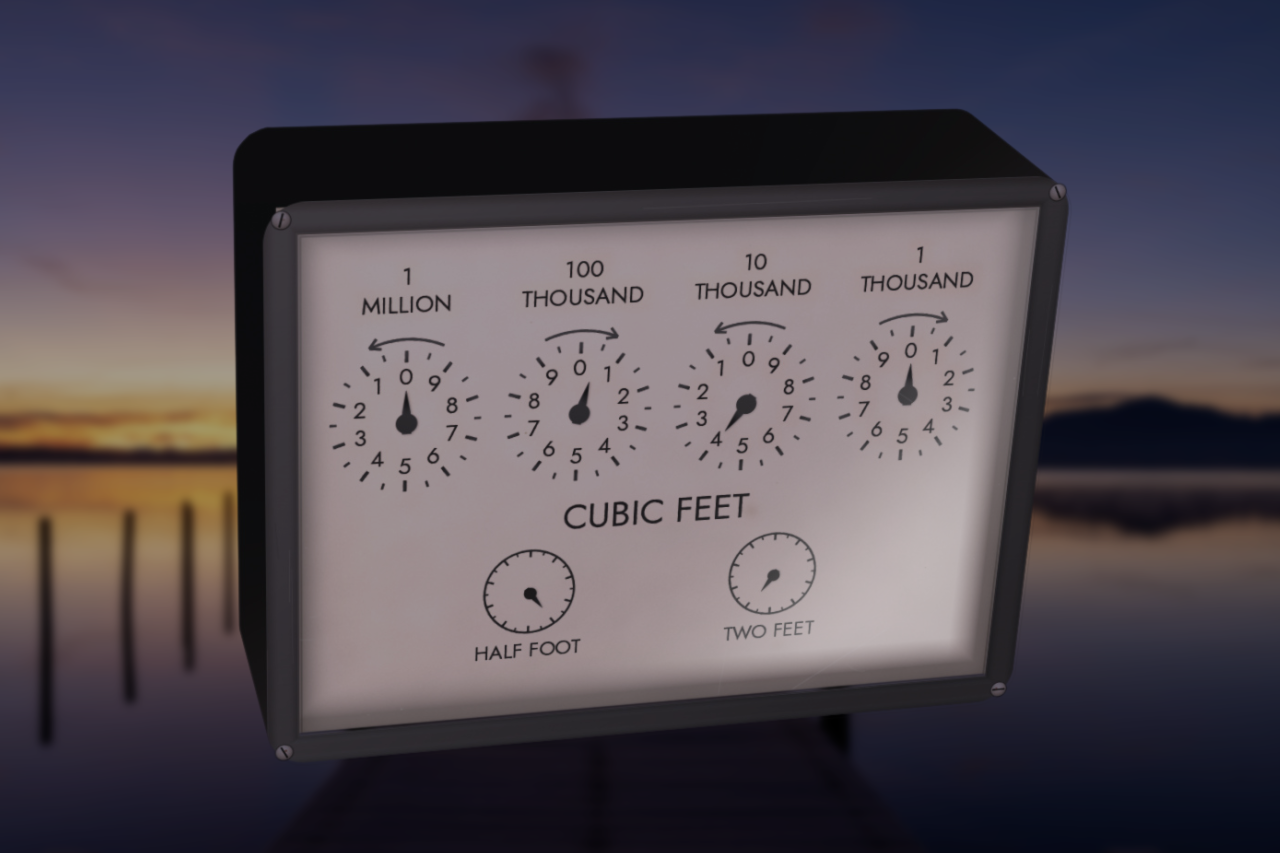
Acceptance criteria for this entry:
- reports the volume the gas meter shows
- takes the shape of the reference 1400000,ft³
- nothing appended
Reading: 4000,ft³
